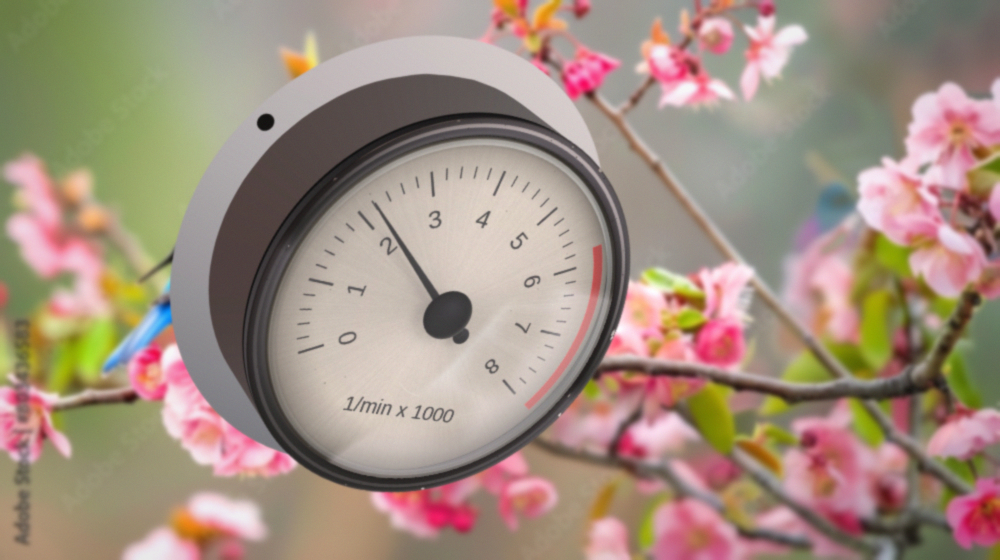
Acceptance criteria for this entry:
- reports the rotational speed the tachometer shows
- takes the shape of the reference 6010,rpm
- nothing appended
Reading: 2200,rpm
